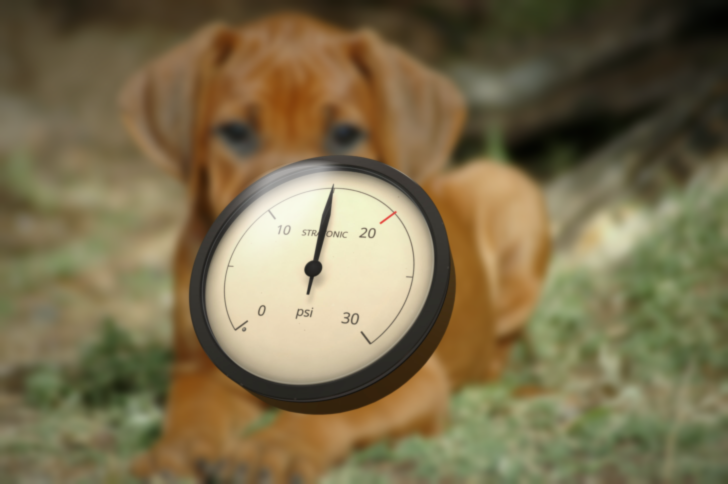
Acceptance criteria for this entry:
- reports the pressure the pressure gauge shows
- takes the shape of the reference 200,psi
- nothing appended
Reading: 15,psi
